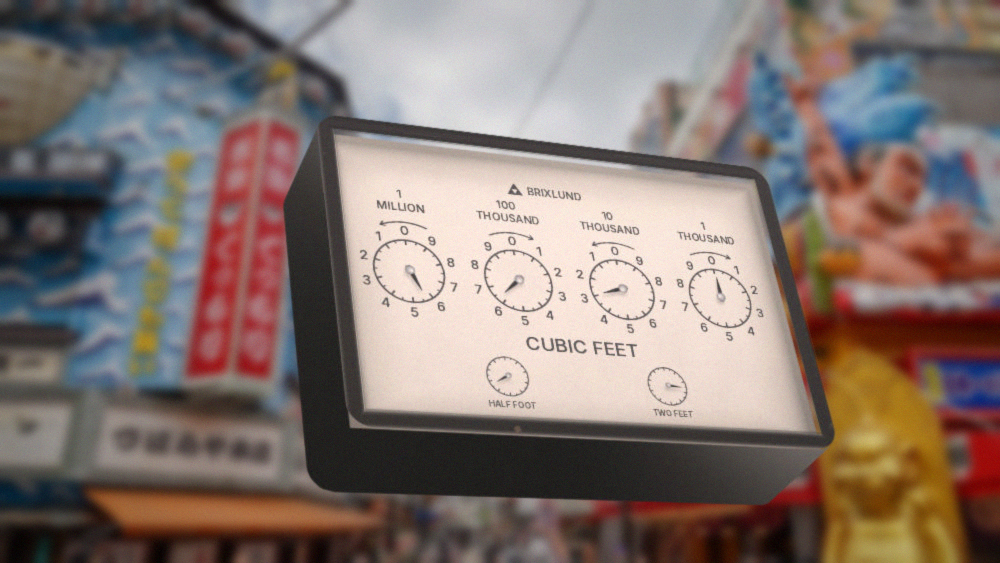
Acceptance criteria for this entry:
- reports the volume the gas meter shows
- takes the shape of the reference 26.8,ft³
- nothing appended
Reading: 563000,ft³
